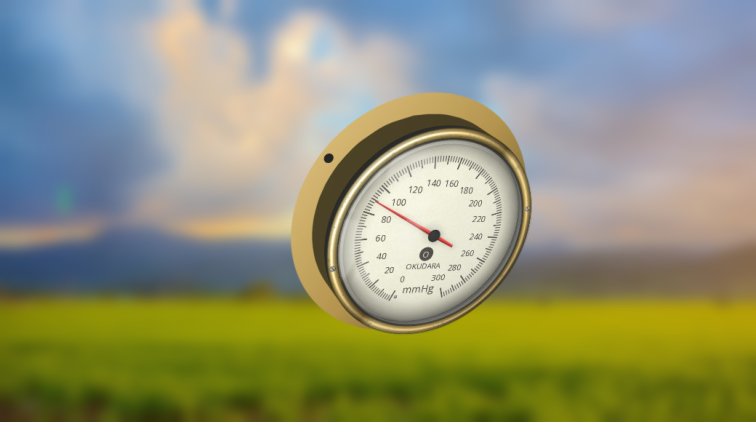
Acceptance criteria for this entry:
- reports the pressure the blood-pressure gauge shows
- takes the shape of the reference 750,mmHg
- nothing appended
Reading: 90,mmHg
